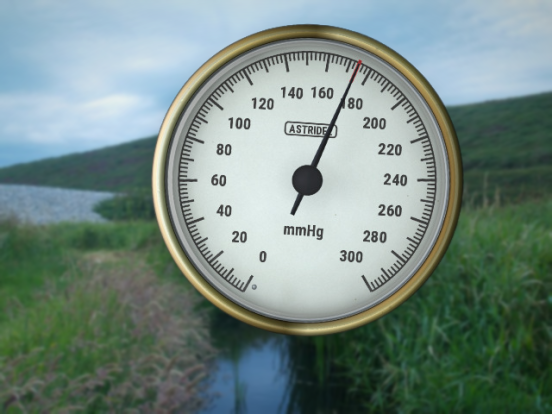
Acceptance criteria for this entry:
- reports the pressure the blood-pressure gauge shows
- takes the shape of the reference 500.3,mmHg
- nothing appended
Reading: 174,mmHg
